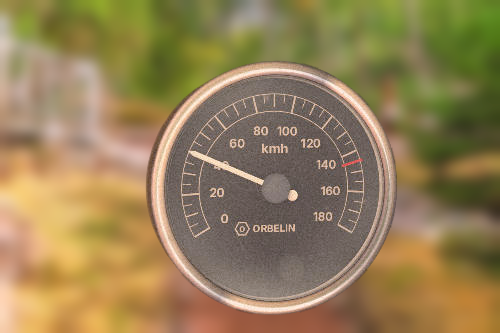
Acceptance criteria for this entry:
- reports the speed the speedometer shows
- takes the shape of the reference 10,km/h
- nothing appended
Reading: 40,km/h
